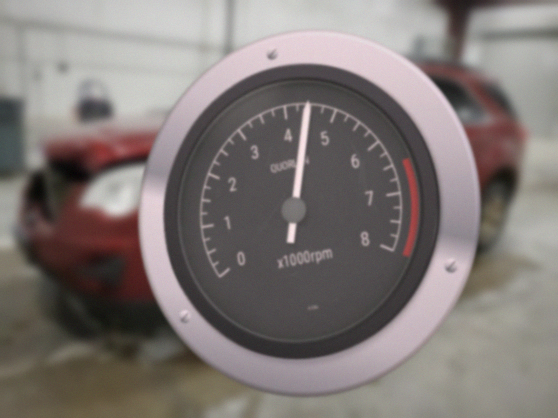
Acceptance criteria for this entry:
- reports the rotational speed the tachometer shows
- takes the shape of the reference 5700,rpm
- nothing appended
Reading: 4500,rpm
